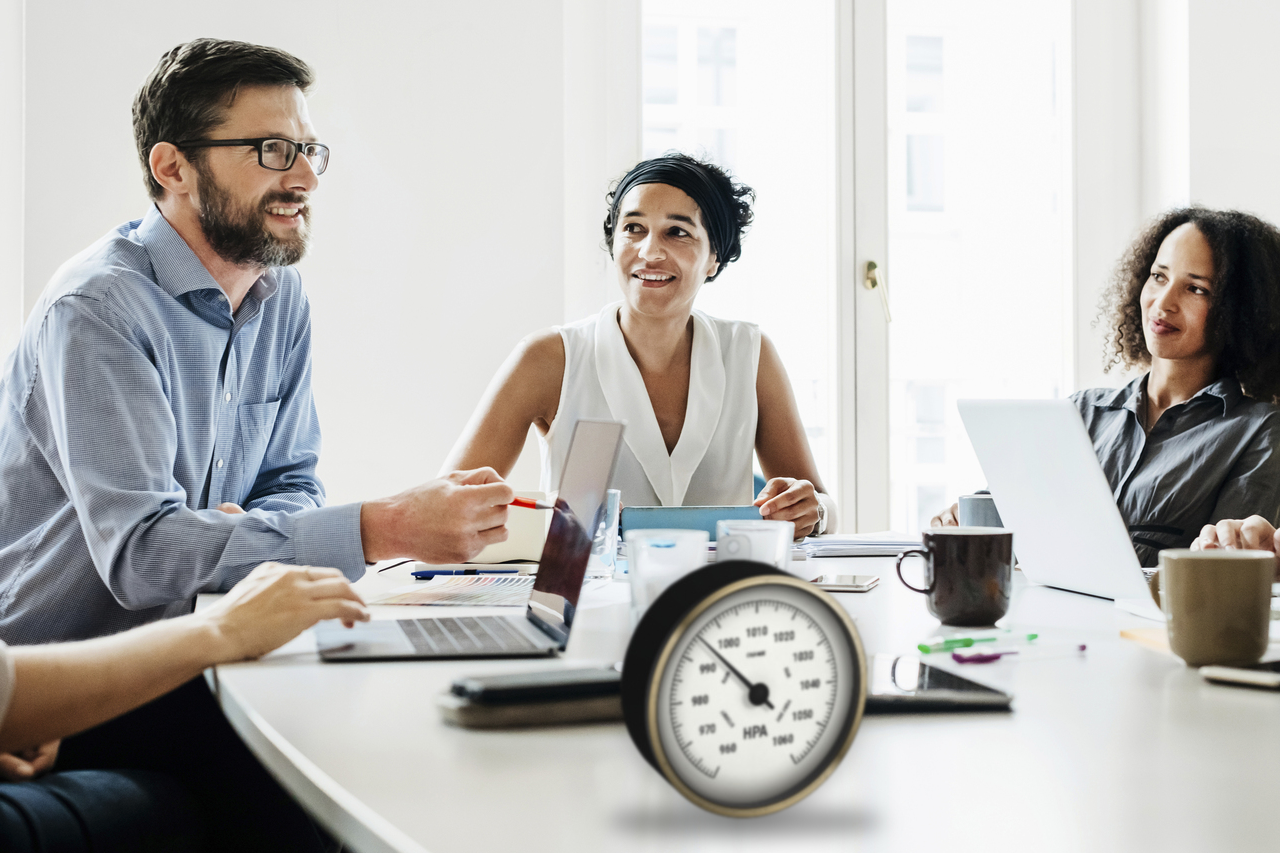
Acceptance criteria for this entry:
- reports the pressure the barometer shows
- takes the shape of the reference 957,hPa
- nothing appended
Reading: 995,hPa
